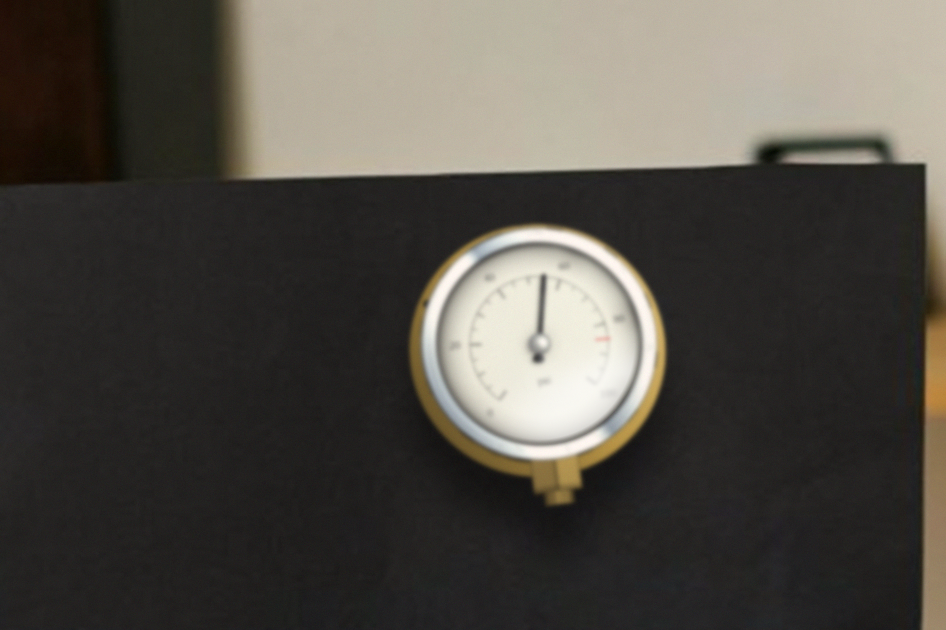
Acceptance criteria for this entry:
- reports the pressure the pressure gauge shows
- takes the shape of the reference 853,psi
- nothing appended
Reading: 55,psi
